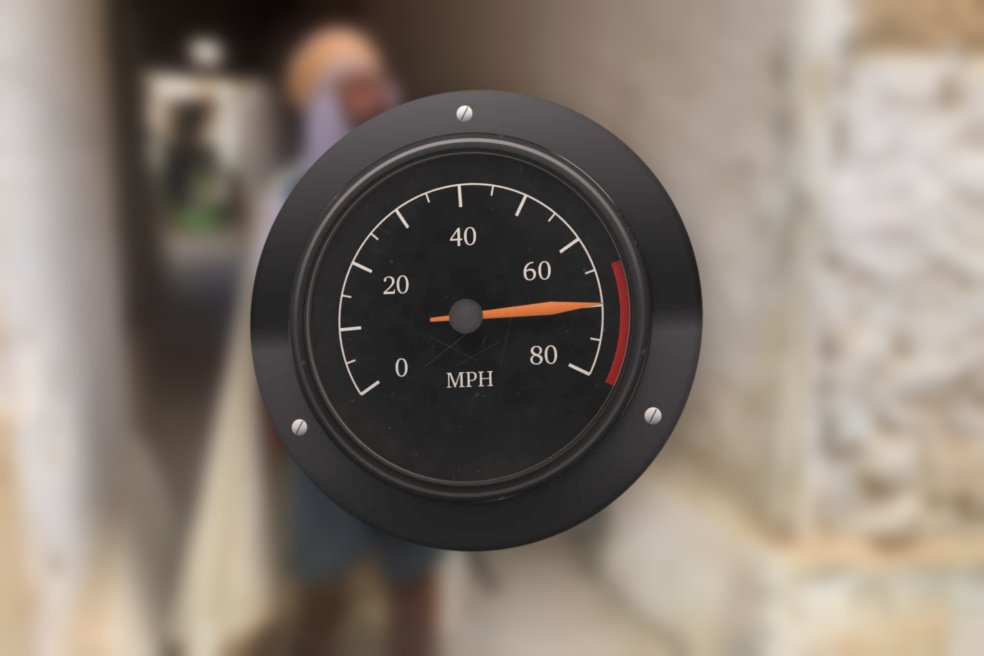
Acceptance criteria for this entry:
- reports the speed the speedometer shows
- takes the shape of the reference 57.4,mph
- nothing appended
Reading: 70,mph
